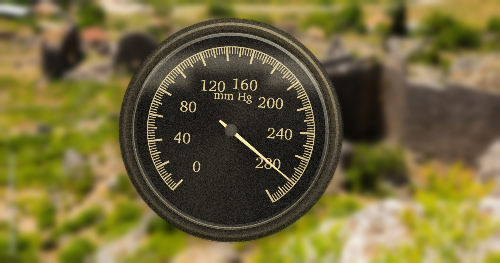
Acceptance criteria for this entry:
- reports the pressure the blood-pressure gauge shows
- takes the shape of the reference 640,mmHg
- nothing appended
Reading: 280,mmHg
